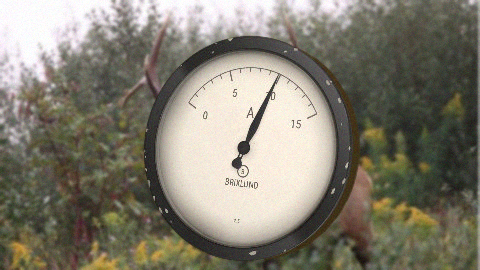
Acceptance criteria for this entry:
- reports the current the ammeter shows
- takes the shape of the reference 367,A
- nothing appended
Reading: 10,A
